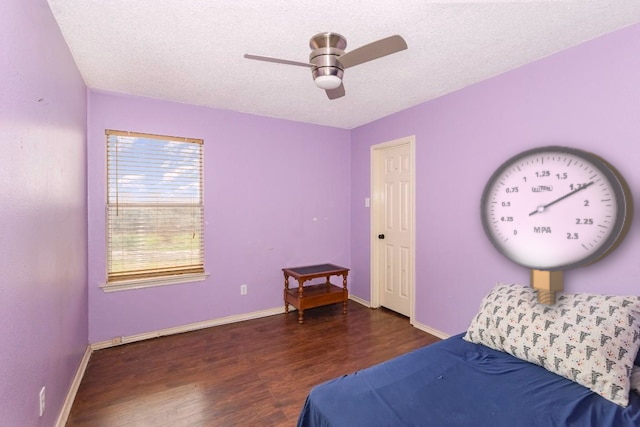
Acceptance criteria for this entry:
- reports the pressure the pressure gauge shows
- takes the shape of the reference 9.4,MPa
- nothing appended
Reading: 1.8,MPa
